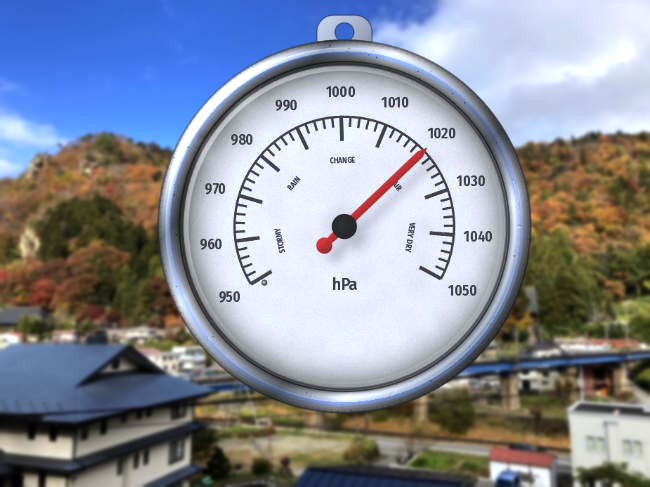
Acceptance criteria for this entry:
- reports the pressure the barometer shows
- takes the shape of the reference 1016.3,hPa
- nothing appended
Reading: 1020,hPa
